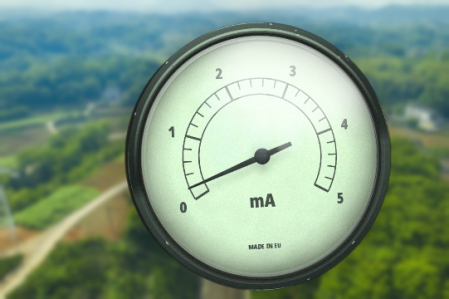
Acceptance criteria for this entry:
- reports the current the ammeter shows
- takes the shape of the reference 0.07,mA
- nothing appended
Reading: 0.2,mA
